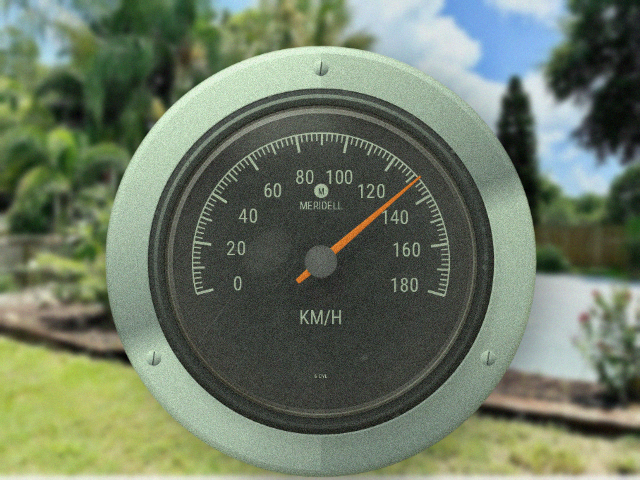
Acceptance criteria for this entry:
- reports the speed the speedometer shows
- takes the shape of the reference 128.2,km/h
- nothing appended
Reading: 132,km/h
